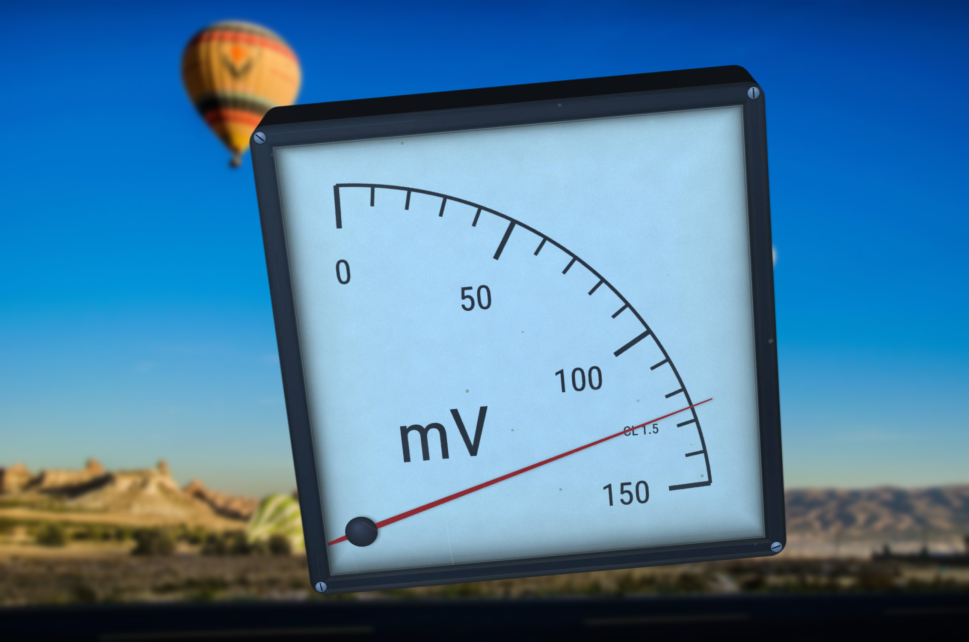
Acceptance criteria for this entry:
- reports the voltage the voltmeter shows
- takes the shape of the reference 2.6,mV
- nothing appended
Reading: 125,mV
